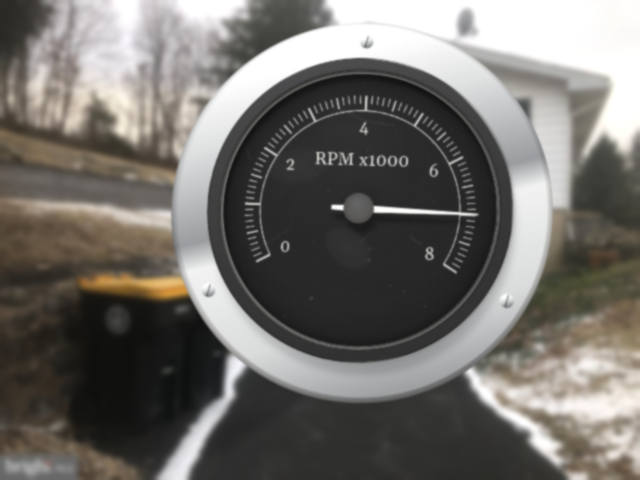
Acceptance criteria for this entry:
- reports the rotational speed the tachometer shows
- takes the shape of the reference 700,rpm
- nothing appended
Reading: 7000,rpm
